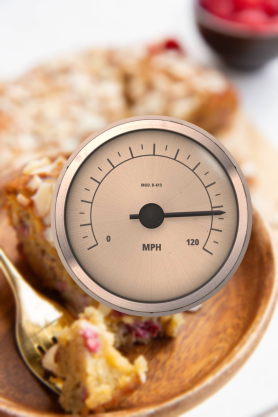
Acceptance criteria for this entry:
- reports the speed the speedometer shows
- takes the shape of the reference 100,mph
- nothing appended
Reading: 102.5,mph
